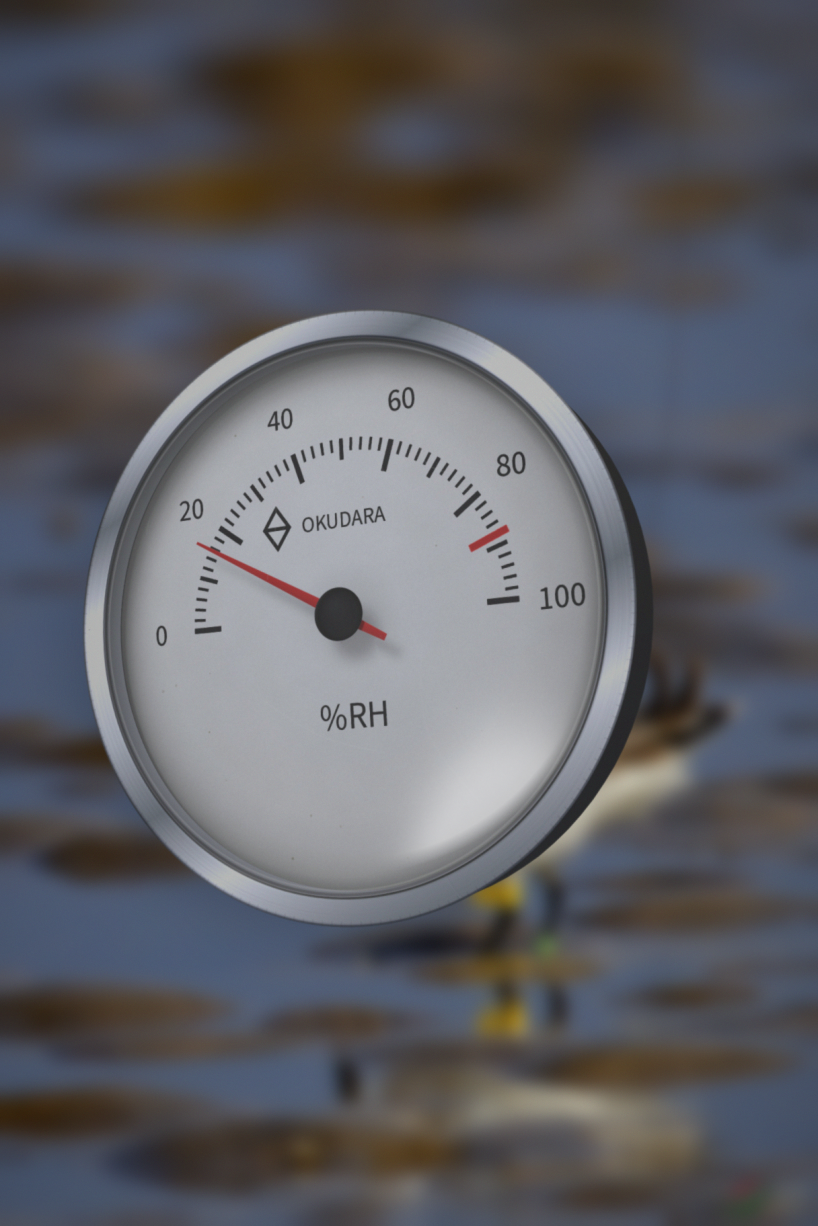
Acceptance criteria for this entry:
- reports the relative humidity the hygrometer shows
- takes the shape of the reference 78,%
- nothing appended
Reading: 16,%
